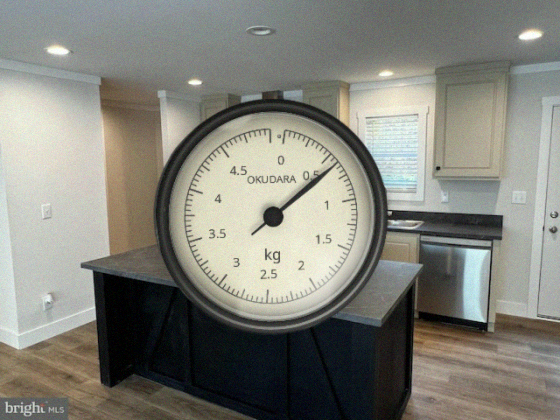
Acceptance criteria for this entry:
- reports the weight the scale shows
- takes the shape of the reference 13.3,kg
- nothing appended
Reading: 0.6,kg
